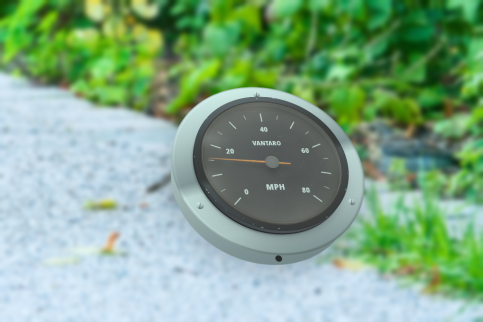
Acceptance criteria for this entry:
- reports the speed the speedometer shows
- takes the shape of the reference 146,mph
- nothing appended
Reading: 15,mph
